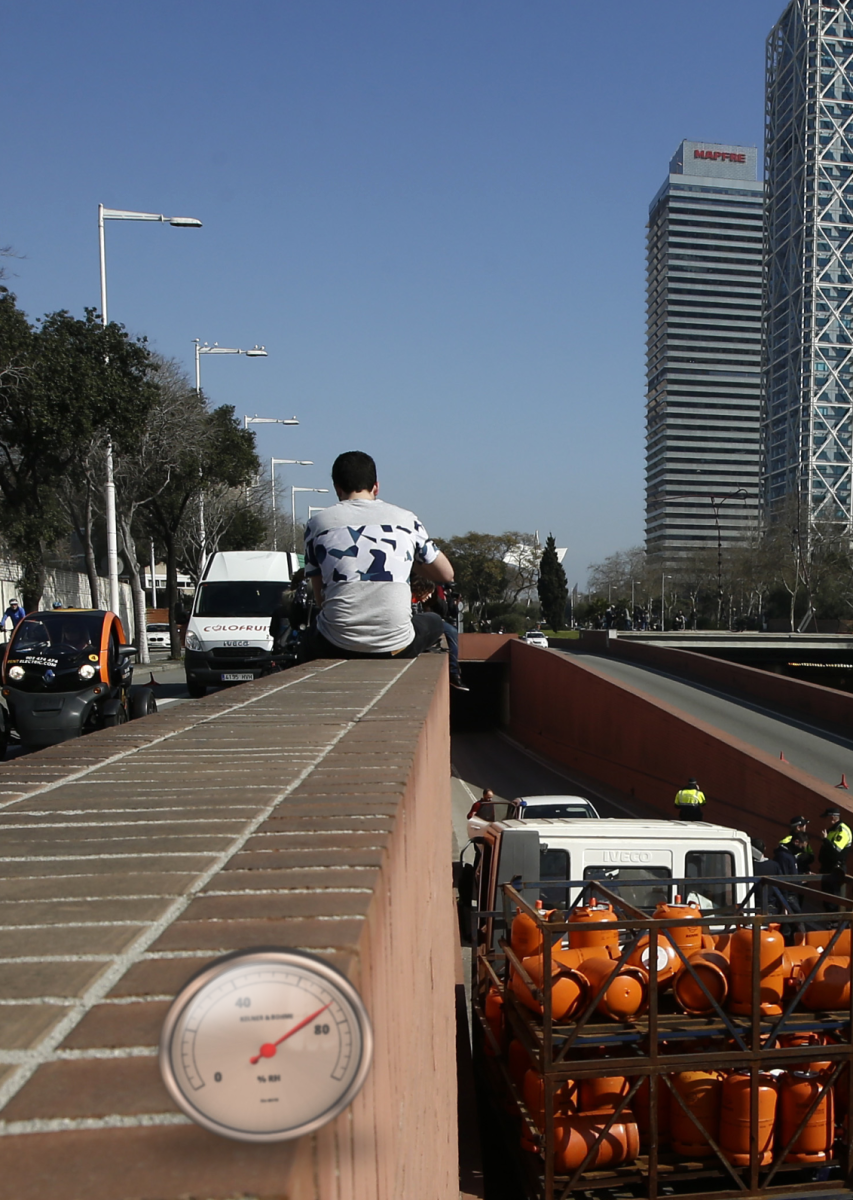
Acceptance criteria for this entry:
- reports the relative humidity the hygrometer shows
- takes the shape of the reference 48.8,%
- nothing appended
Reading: 72,%
